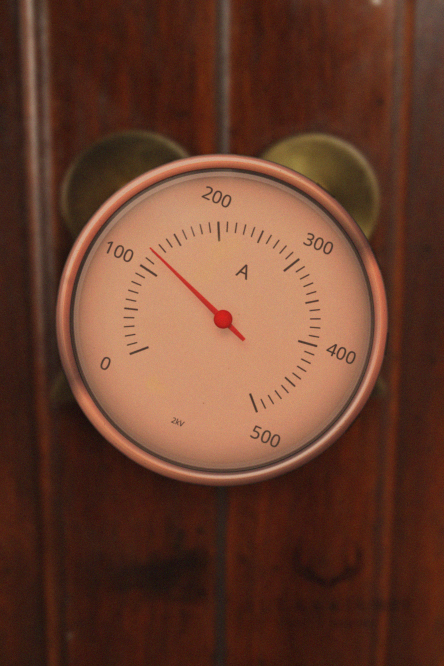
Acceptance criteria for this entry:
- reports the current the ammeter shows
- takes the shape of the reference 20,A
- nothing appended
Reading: 120,A
